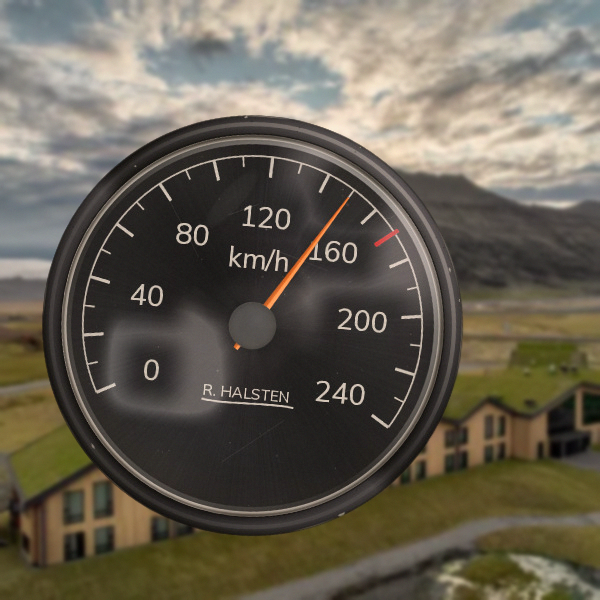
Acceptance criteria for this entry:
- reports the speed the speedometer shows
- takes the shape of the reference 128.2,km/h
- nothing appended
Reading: 150,km/h
